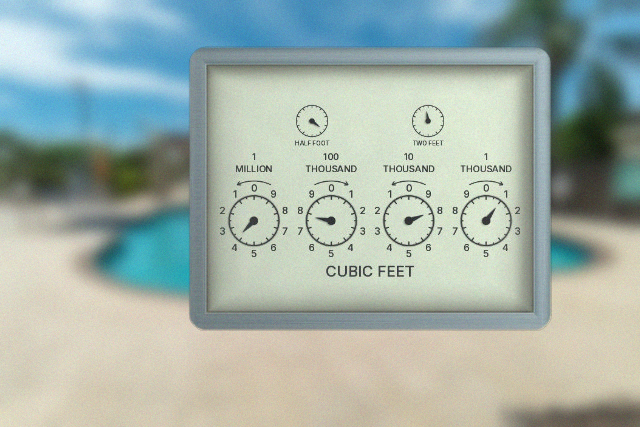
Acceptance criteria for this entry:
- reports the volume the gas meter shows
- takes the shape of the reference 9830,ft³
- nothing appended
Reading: 378100,ft³
